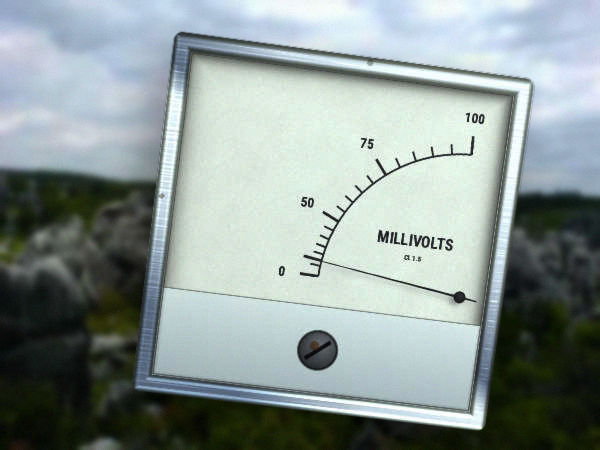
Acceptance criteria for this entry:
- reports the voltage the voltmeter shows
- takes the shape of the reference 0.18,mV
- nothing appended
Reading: 25,mV
